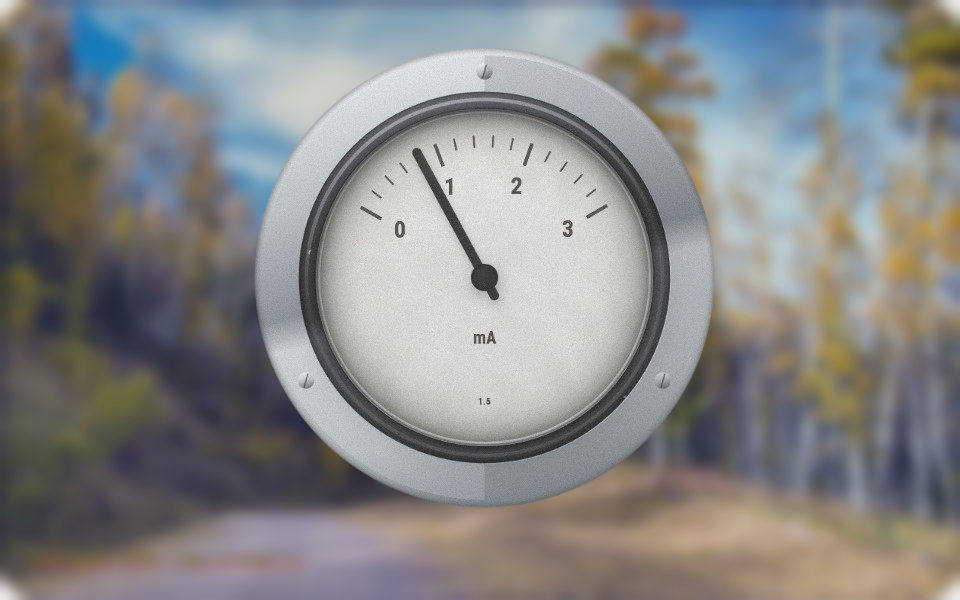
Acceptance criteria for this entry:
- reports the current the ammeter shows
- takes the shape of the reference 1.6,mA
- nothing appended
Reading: 0.8,mA
